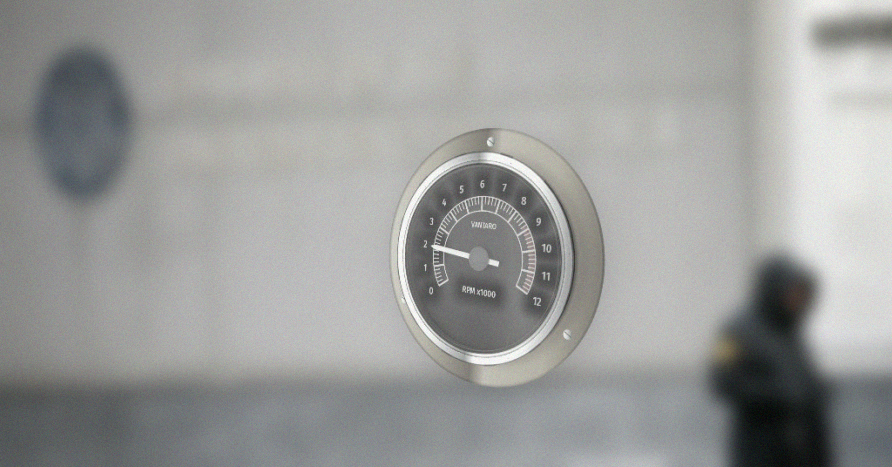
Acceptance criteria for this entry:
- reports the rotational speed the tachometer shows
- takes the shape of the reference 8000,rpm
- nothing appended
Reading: 2000,rpm
